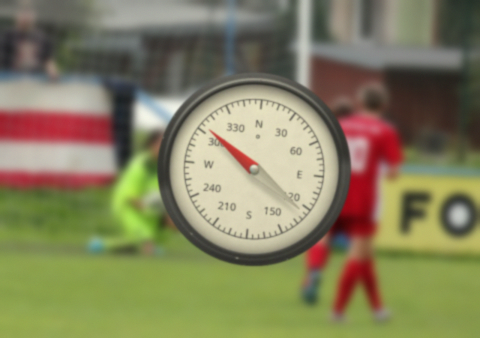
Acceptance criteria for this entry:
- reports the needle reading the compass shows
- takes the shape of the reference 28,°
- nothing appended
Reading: 305,°
